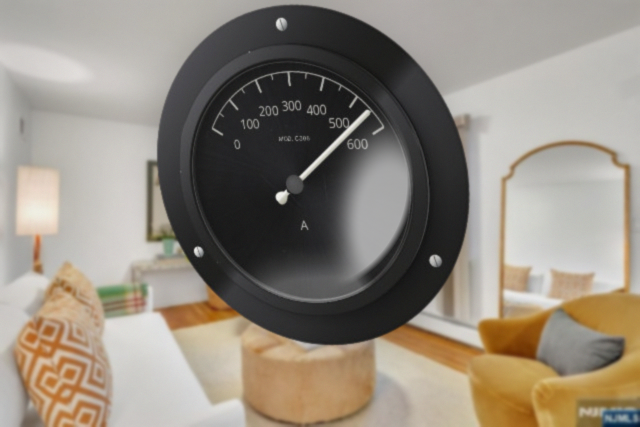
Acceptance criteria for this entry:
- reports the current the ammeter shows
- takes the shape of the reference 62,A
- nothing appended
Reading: 550,A
